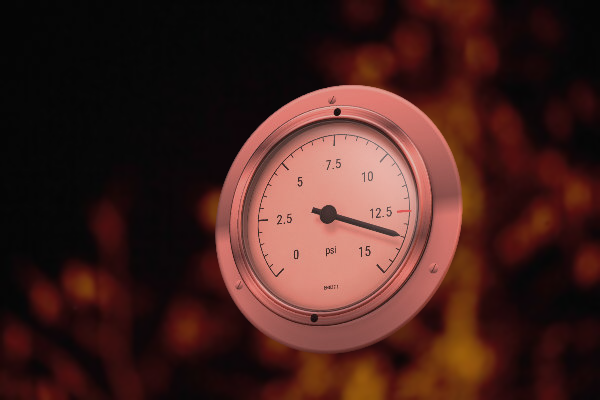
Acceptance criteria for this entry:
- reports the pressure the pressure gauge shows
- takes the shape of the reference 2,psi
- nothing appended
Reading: 13.5,psi
